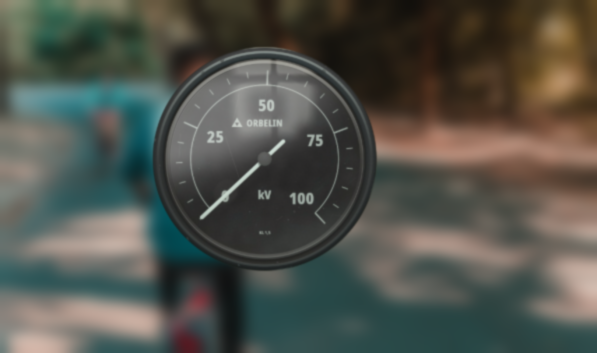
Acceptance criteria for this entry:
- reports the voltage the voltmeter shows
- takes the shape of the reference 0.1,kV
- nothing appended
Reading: 0,kV
